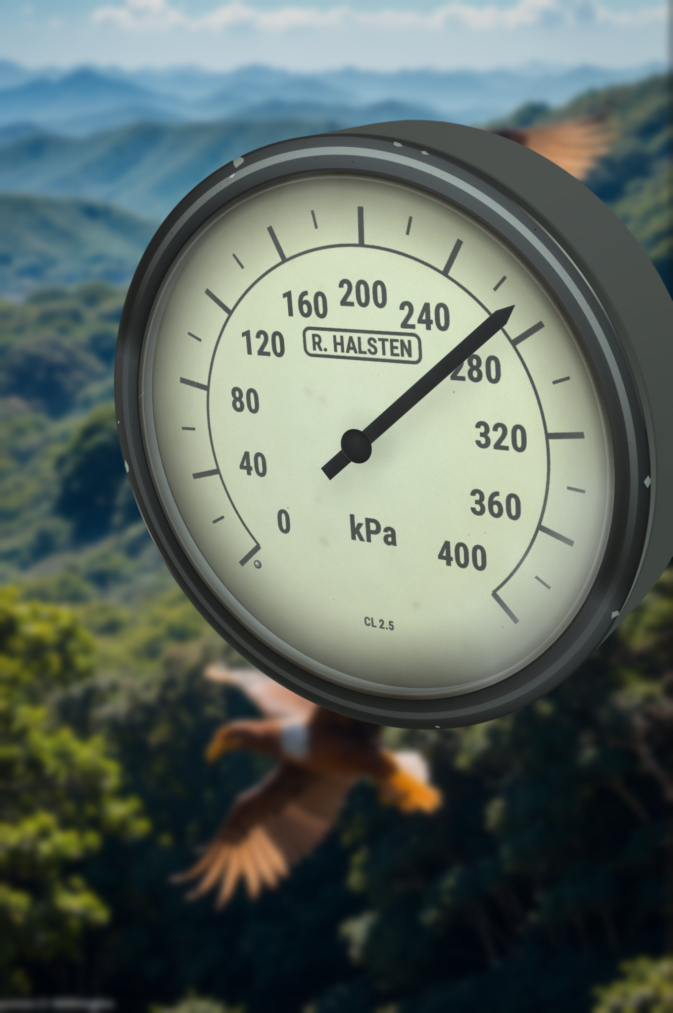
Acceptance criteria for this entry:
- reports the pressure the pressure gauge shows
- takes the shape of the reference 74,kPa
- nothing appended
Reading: 270,kPa
